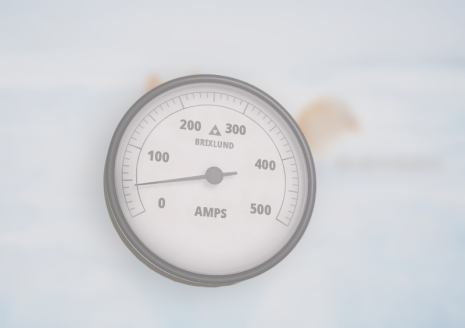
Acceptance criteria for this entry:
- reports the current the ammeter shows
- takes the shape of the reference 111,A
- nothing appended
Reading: 40,A
